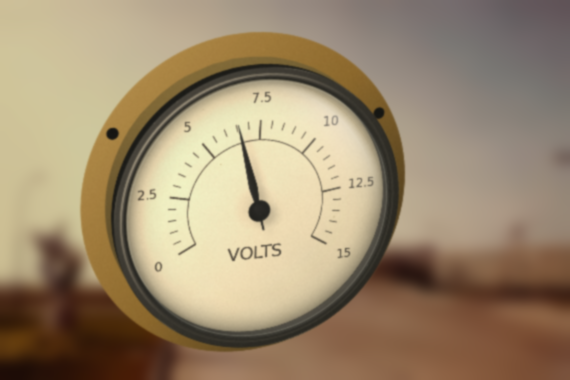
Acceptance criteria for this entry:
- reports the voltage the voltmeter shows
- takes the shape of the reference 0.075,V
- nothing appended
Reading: 6.5,V
